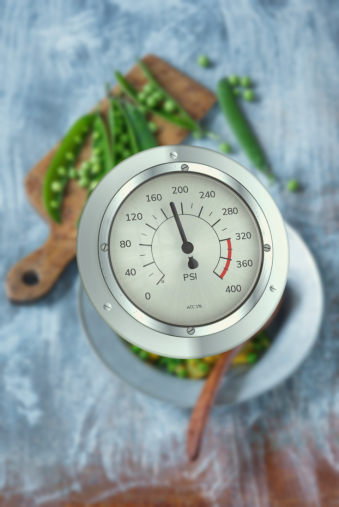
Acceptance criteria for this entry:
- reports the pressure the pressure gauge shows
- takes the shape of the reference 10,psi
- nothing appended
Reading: 180,psi
